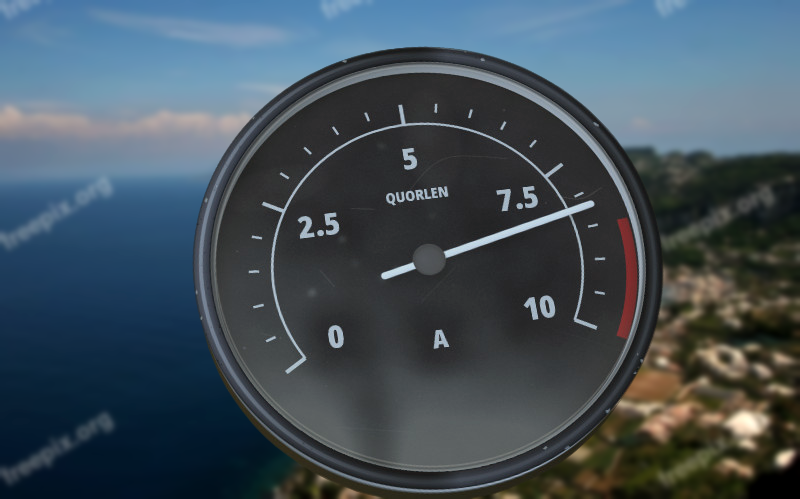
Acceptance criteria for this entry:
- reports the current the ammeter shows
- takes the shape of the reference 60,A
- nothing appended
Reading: 8.25,A
